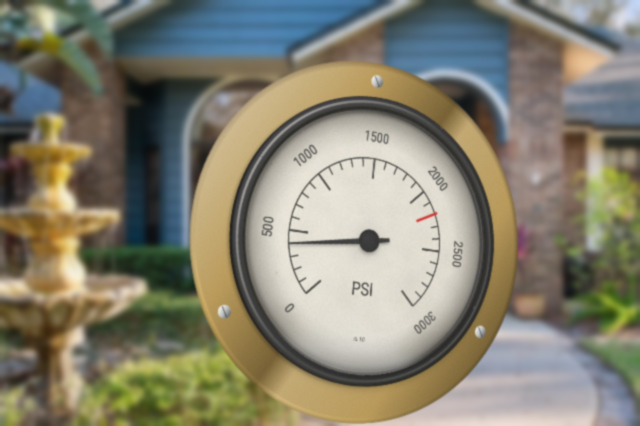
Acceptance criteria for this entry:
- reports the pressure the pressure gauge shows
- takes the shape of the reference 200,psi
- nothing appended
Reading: 400,psi
